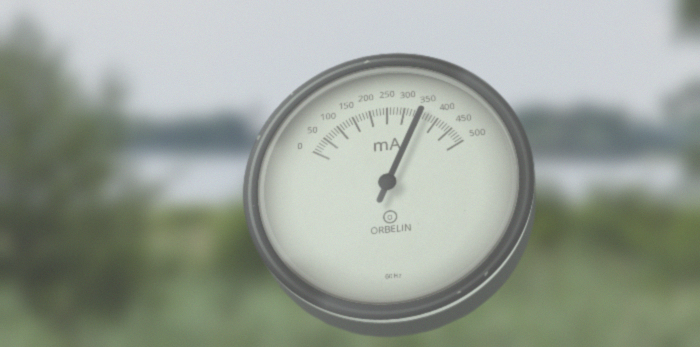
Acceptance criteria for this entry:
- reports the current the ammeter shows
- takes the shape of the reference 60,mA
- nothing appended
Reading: 350,mA
